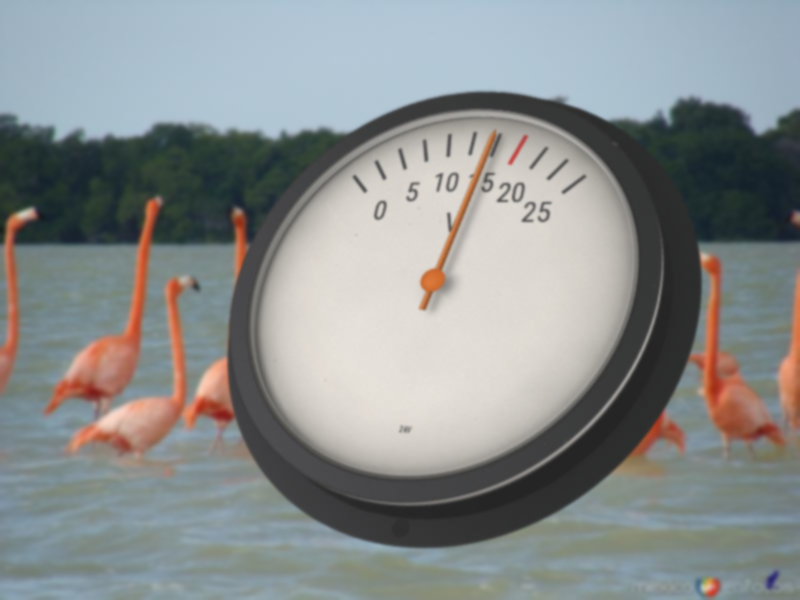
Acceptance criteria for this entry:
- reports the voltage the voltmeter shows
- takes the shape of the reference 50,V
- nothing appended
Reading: 15,V
